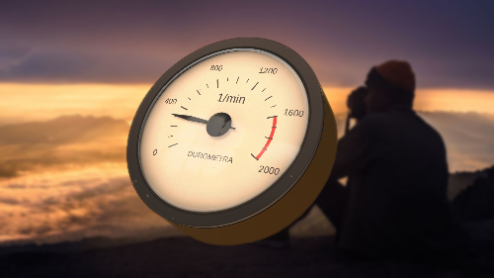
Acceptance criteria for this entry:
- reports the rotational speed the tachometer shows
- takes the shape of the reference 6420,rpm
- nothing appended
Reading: 300,rpm
